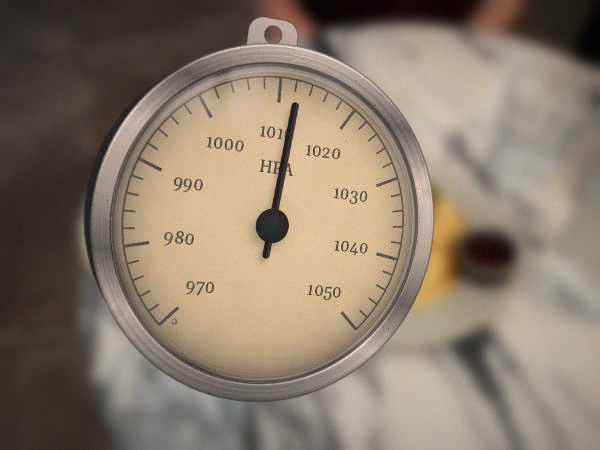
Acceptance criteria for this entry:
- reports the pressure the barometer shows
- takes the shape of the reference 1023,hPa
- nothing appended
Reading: 1012,hPa
